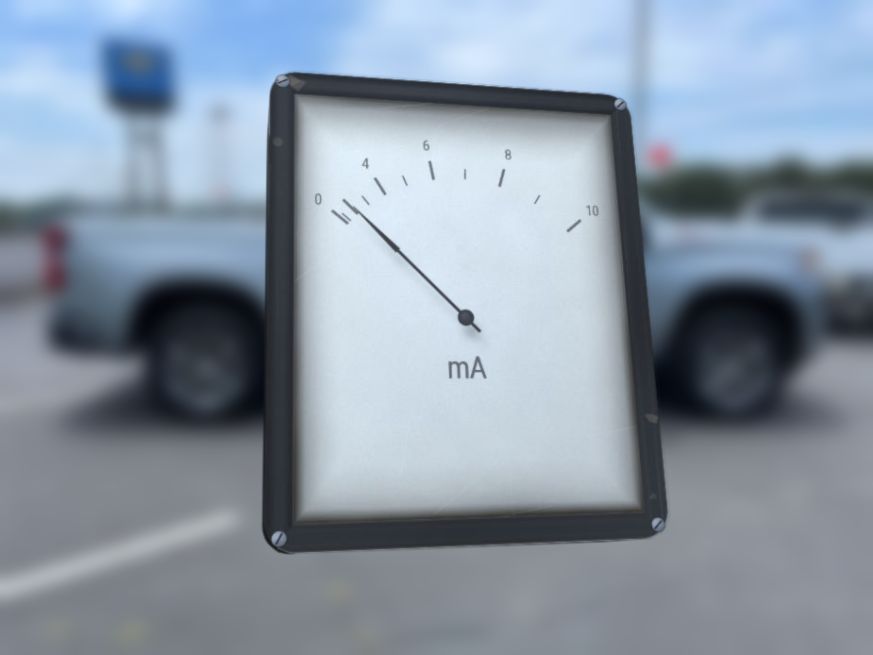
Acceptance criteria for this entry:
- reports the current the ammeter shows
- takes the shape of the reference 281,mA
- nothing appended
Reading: 2,mA
